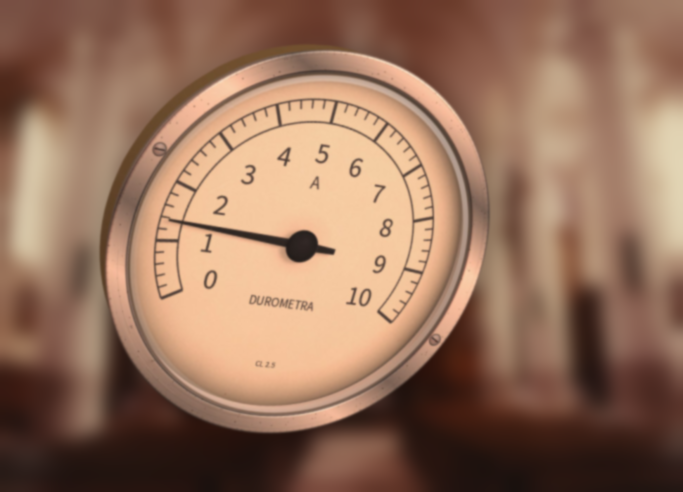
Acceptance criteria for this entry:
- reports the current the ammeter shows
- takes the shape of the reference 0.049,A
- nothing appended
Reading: 1.4,A
